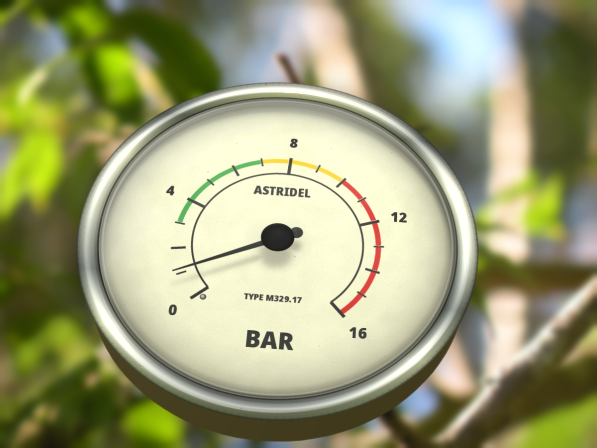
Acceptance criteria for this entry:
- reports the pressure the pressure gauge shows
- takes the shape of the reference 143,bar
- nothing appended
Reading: 1,bar
